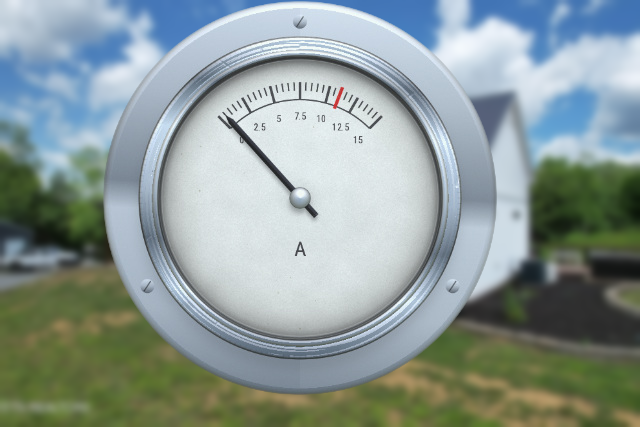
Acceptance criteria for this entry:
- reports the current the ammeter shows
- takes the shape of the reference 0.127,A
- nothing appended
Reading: 0.5,A
